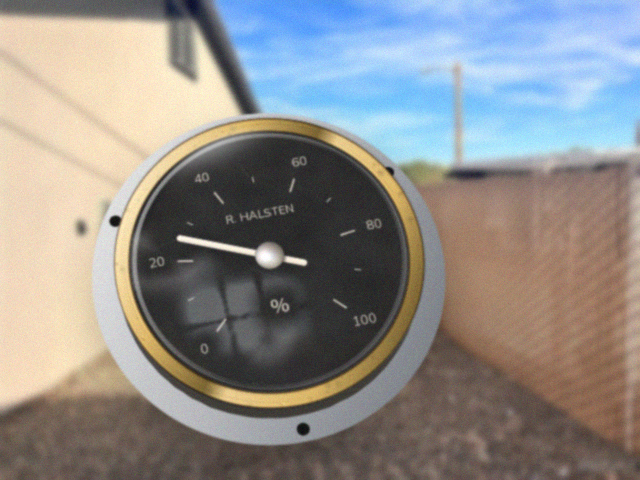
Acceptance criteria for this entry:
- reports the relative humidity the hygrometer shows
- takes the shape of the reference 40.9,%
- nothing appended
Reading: 25,%
